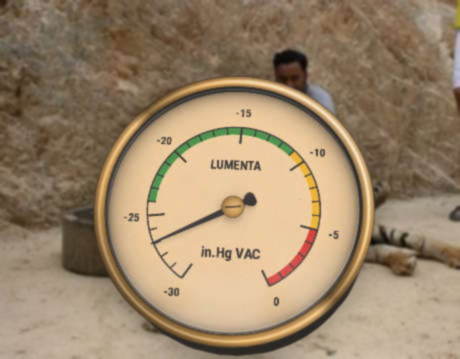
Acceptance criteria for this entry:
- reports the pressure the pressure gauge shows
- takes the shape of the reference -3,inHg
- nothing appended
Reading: -27,inHg
